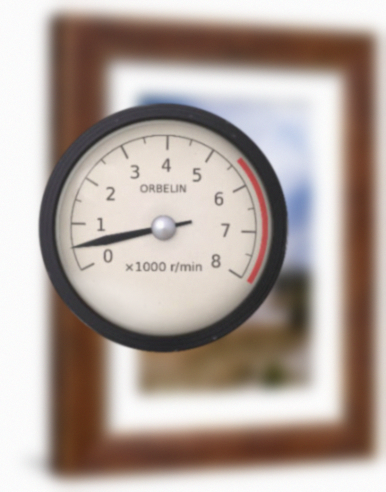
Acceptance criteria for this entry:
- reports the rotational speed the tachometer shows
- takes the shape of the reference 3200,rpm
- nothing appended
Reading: 500,rpm
